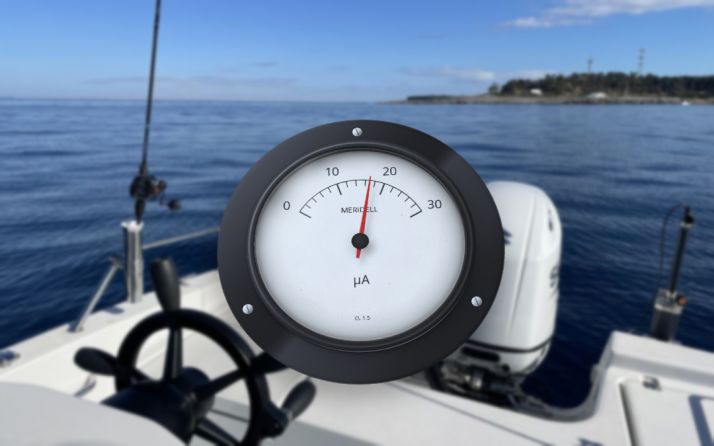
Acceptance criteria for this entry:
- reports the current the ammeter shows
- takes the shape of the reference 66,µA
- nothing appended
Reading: 17,µA
